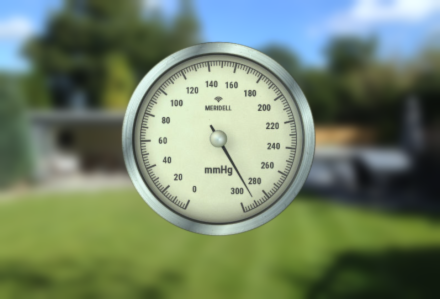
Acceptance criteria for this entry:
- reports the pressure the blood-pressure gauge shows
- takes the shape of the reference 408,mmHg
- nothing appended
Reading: 290,mmHg
